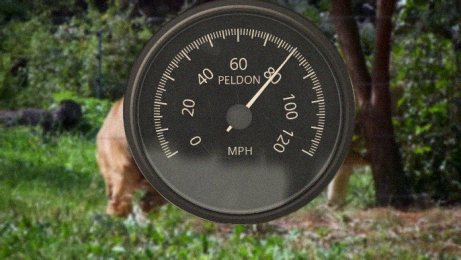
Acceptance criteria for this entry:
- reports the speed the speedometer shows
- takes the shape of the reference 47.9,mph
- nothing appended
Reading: 80,mph
